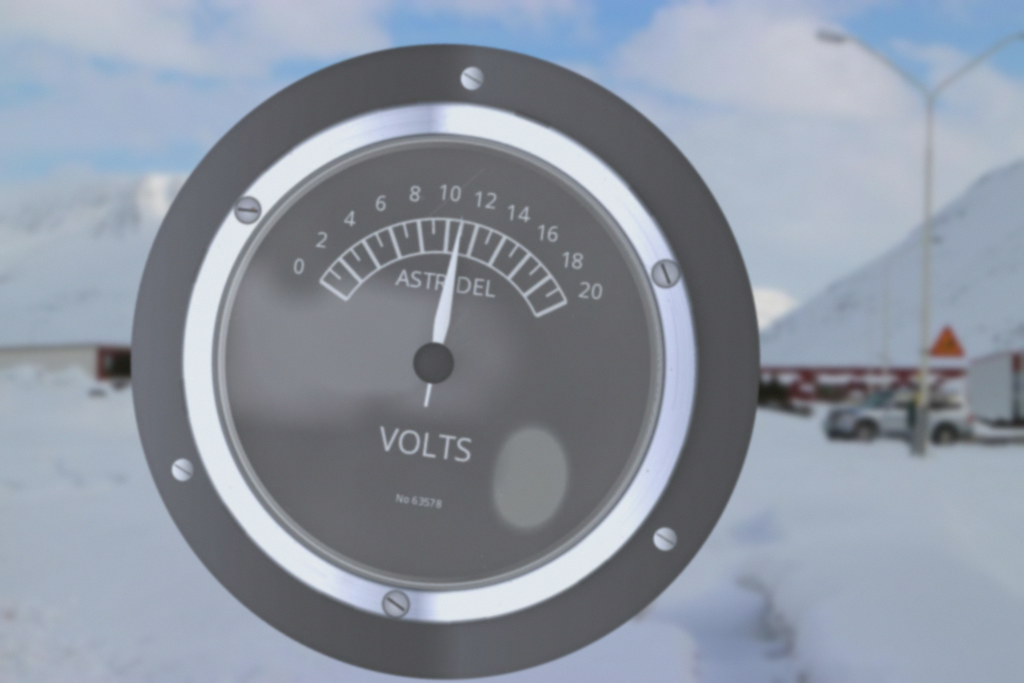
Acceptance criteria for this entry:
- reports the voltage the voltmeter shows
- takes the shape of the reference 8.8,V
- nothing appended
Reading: 11,V
